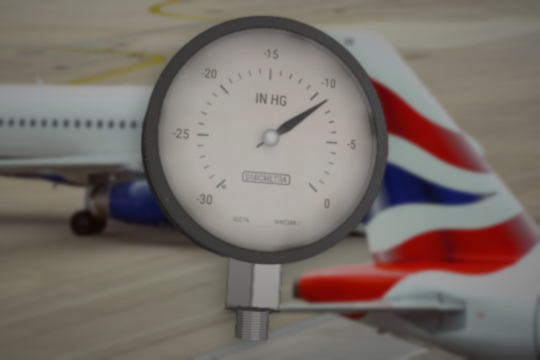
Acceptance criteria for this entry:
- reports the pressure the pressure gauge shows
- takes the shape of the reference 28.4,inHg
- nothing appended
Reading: -9,inHg
